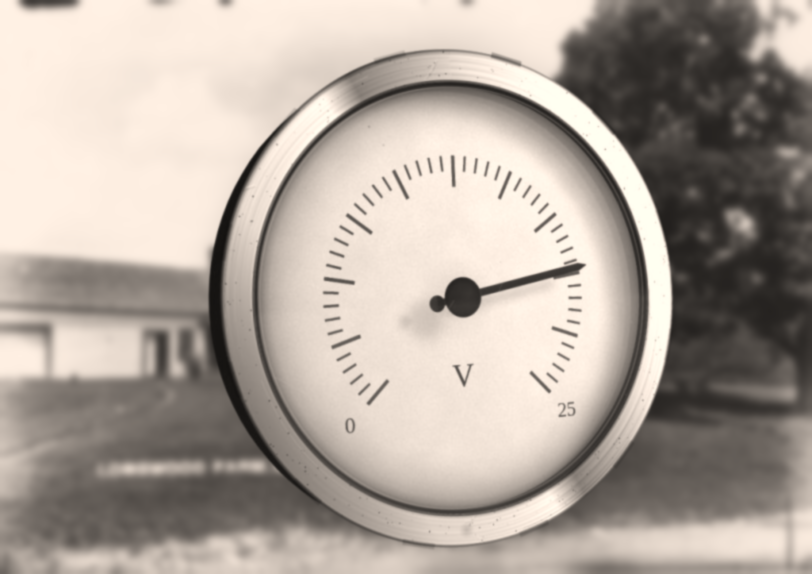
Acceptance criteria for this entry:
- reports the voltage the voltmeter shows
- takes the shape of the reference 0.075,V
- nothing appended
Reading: 19.75,V
